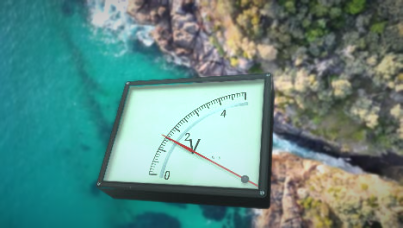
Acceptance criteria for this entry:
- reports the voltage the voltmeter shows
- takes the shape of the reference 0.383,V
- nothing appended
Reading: 1.5,V
